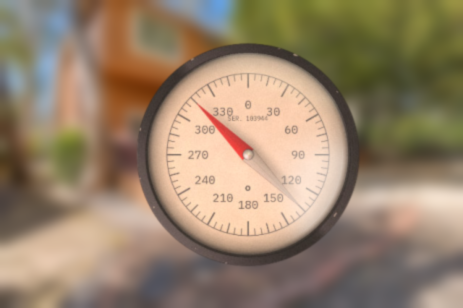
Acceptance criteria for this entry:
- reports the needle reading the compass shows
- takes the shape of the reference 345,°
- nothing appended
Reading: 315,°
